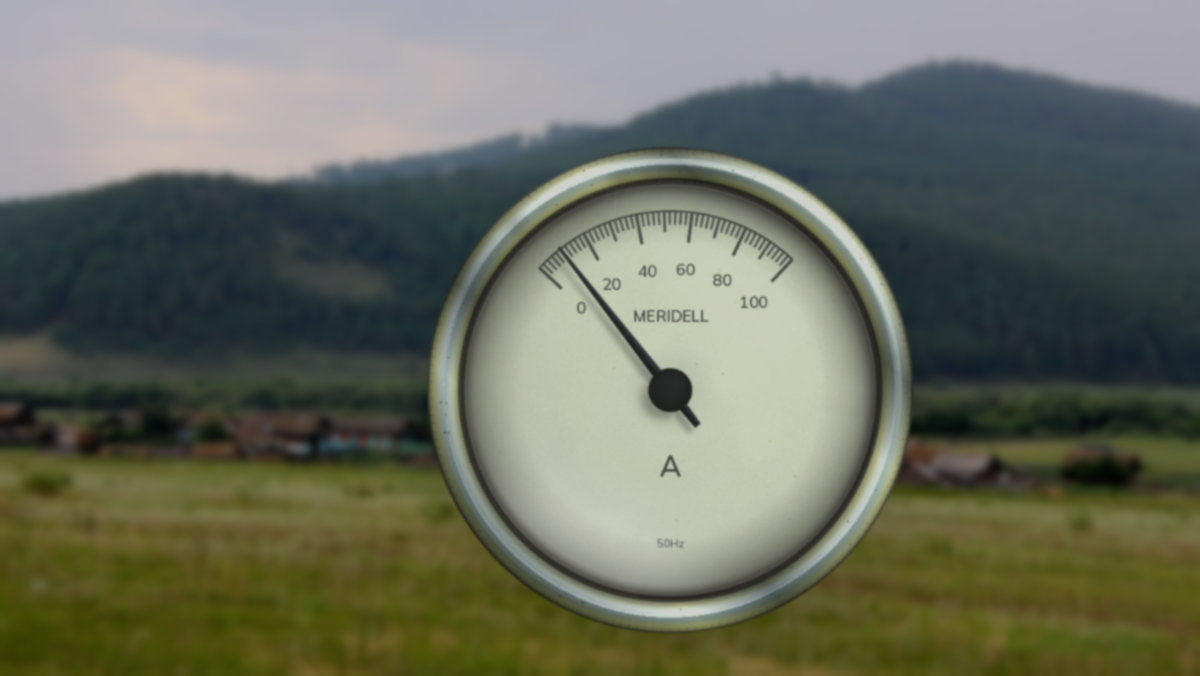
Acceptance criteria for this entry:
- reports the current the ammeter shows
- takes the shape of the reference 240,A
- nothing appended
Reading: 10,A
